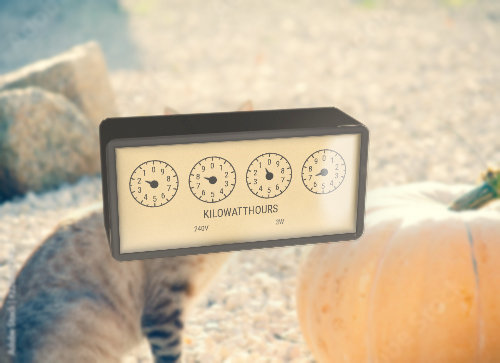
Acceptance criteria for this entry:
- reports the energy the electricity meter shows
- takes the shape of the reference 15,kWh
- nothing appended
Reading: 1807,kWh
